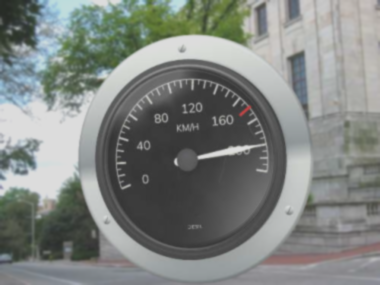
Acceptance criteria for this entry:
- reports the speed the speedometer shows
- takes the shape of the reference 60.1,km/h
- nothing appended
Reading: 200,km/h
